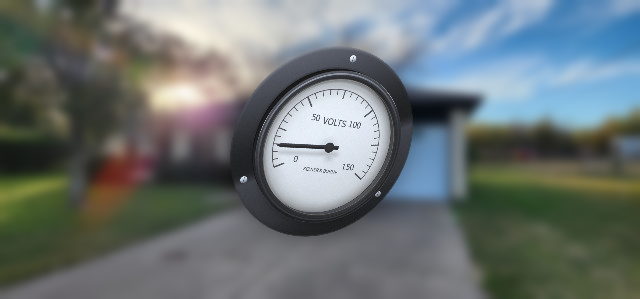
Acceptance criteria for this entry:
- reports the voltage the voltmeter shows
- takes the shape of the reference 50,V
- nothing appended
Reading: 15,V
